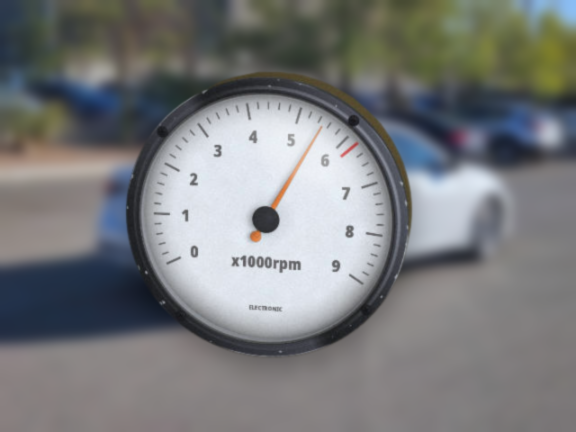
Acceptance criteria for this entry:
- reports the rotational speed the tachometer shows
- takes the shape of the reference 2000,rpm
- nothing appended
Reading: 5500,rpm
